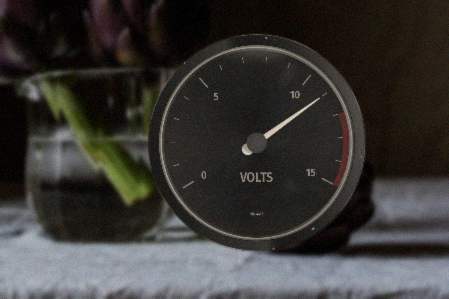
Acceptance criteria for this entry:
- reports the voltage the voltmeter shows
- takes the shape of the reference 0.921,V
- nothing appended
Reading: 11,V
